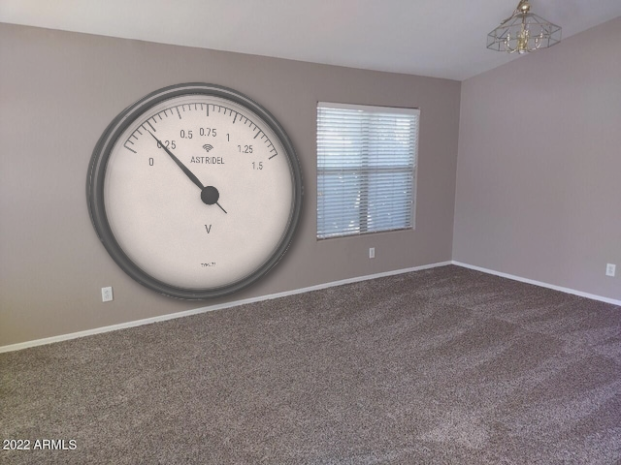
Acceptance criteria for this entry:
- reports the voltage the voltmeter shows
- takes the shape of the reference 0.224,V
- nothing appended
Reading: 0.2,V
